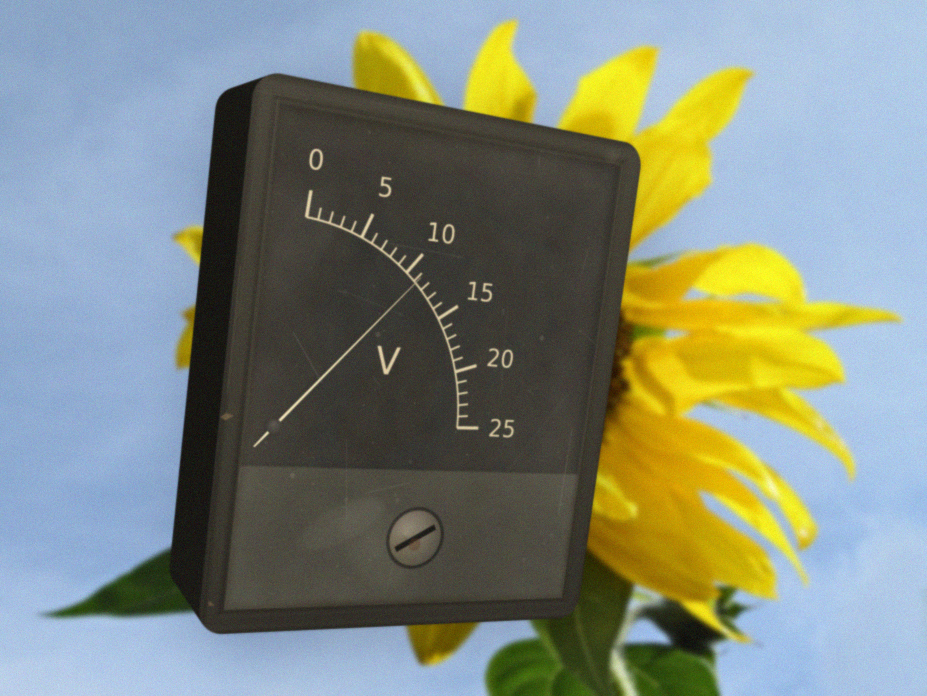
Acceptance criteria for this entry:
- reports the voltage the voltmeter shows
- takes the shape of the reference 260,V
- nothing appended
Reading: 11,V
